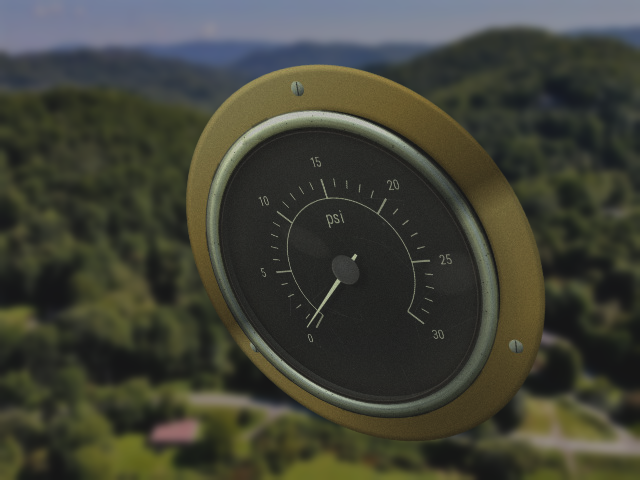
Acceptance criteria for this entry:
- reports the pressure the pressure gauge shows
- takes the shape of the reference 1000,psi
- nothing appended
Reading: 0.5,psi
